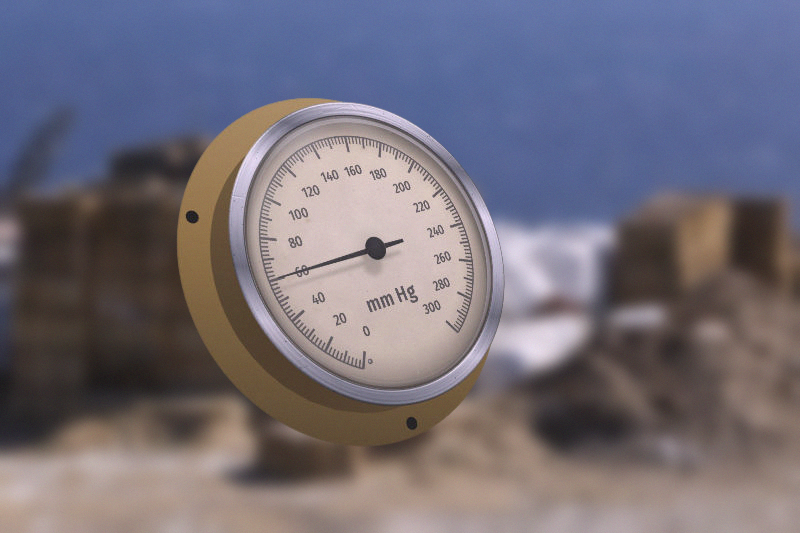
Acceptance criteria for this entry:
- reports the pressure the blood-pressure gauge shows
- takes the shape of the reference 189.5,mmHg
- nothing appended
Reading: 60,mmHg
